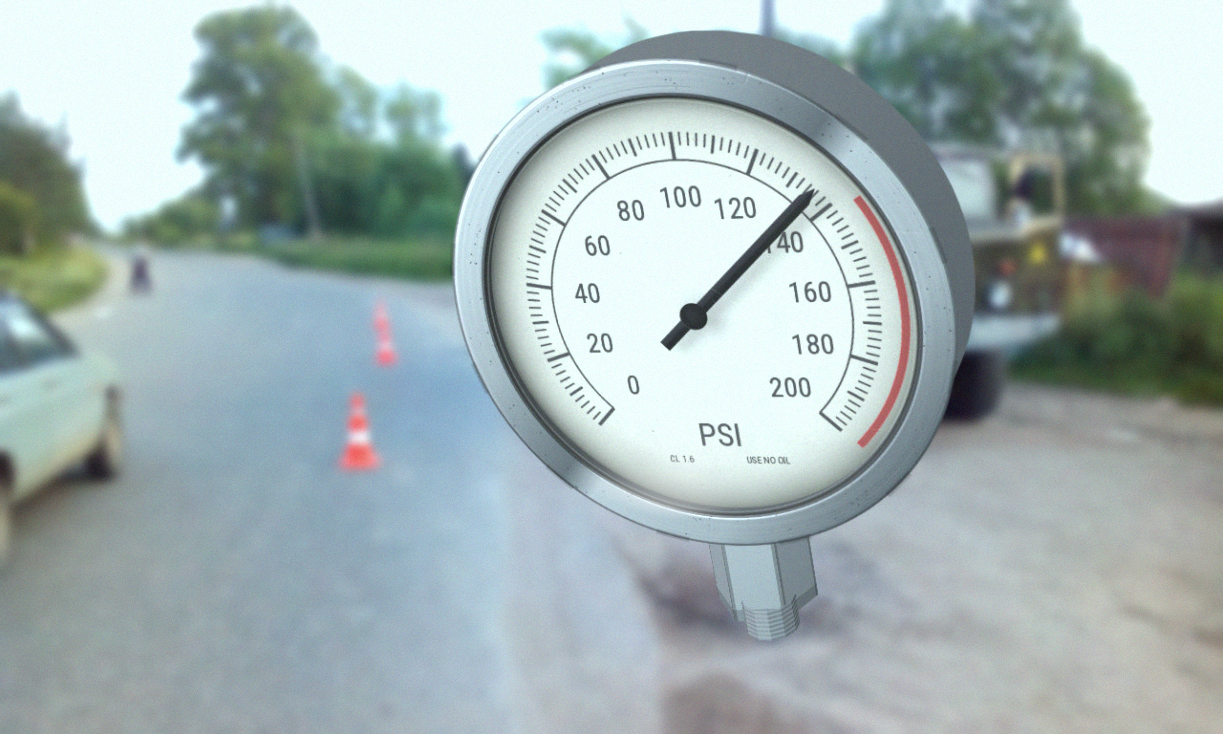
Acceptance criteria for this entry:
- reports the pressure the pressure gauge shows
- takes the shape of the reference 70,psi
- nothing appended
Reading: 135,psi
